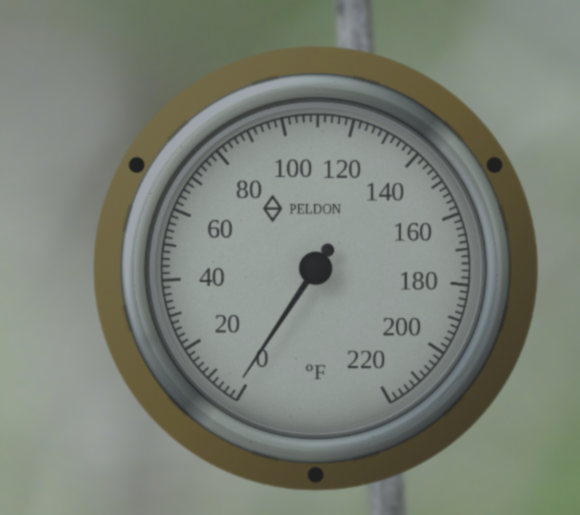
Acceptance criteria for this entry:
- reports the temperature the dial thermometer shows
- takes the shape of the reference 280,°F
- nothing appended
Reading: 2,°F
